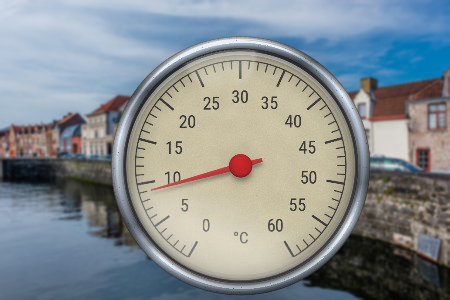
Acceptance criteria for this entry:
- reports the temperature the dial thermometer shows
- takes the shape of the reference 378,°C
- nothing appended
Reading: 9,°C
